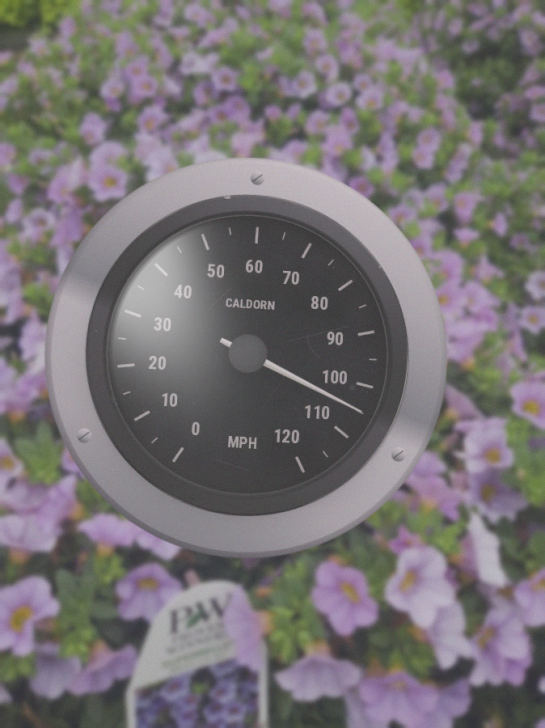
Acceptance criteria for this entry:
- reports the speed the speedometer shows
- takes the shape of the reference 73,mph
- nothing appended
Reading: 105,mph
